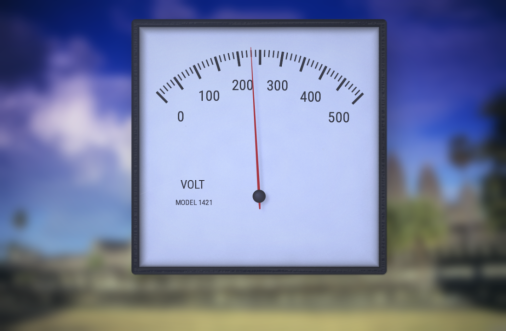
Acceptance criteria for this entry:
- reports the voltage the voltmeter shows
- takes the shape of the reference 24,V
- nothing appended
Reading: 230,V
